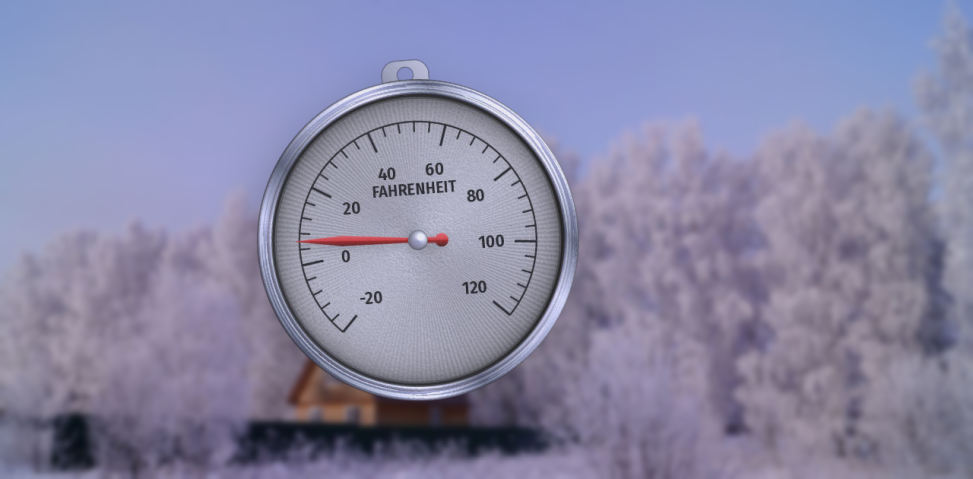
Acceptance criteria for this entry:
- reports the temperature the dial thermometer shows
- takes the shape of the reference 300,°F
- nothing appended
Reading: 6,°F
